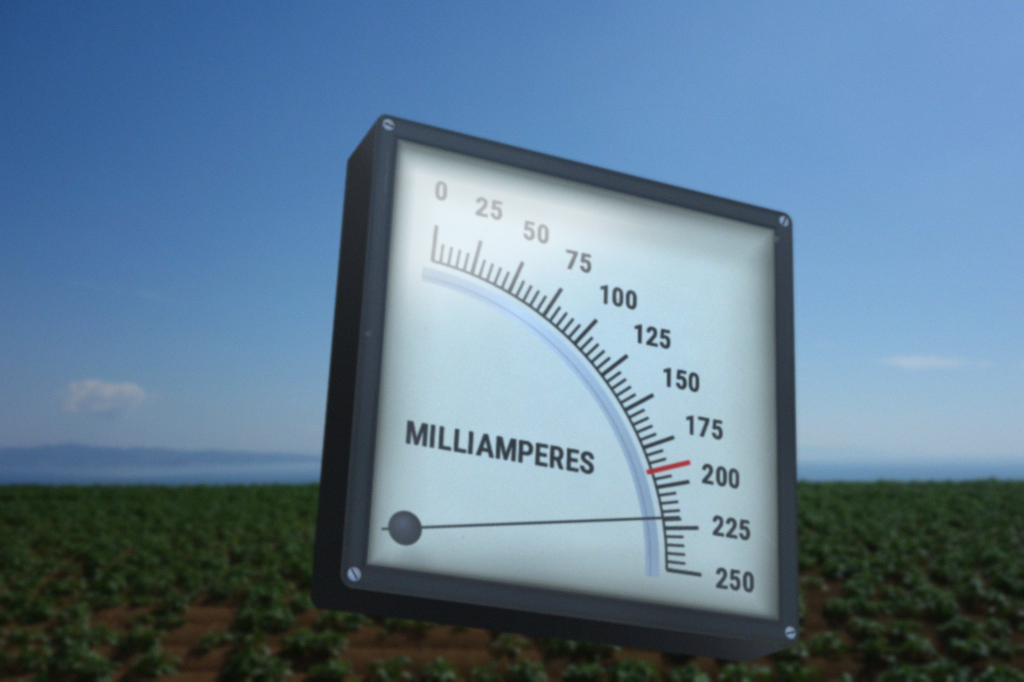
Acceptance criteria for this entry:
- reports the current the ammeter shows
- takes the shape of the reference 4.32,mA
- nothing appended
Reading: 220,mA
